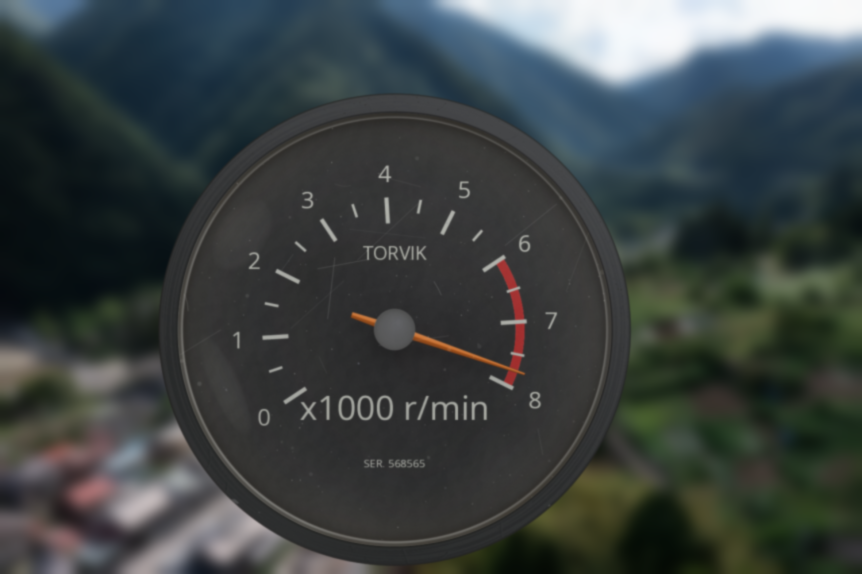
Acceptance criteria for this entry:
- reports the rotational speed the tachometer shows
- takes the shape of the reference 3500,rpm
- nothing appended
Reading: 7750,rpm
